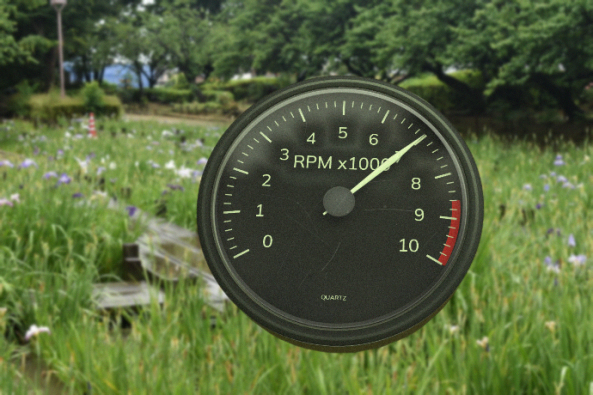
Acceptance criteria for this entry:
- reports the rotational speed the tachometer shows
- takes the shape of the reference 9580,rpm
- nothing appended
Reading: 7000,rpm
